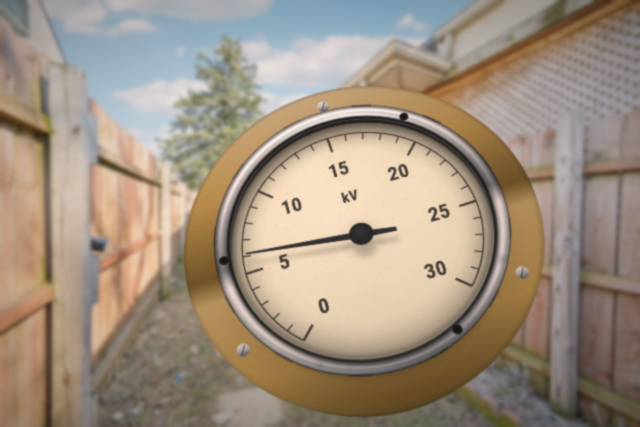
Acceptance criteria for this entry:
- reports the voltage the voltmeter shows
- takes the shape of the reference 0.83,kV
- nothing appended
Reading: 6,kV
